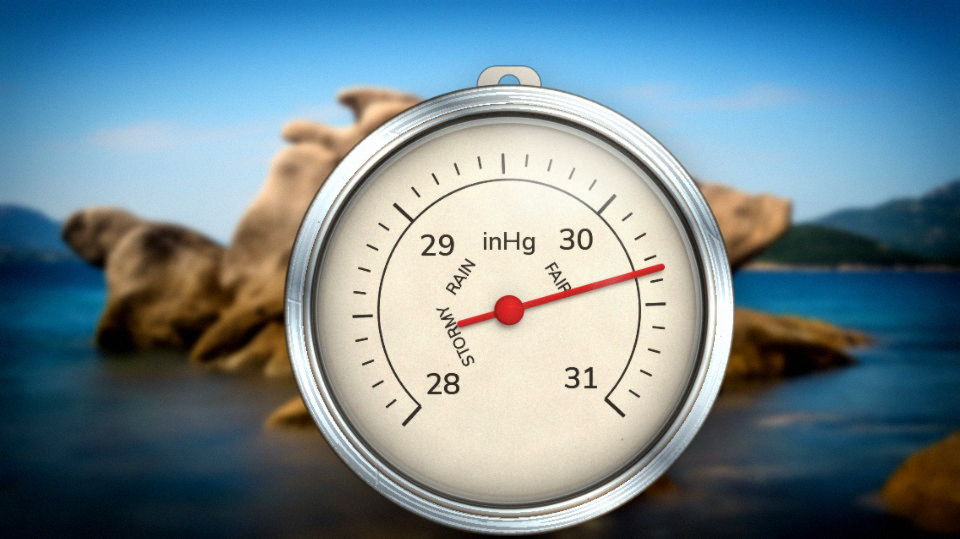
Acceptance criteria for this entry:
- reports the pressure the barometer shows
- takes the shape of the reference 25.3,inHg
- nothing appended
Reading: 30.35,inHg
